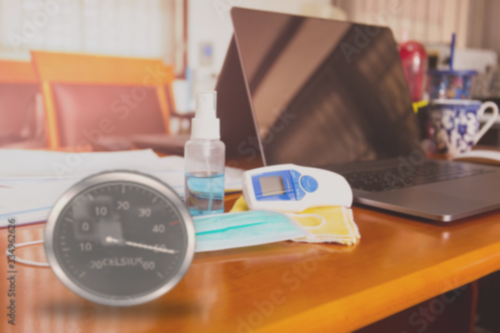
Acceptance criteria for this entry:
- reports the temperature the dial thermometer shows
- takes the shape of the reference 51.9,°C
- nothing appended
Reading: 50,°C
